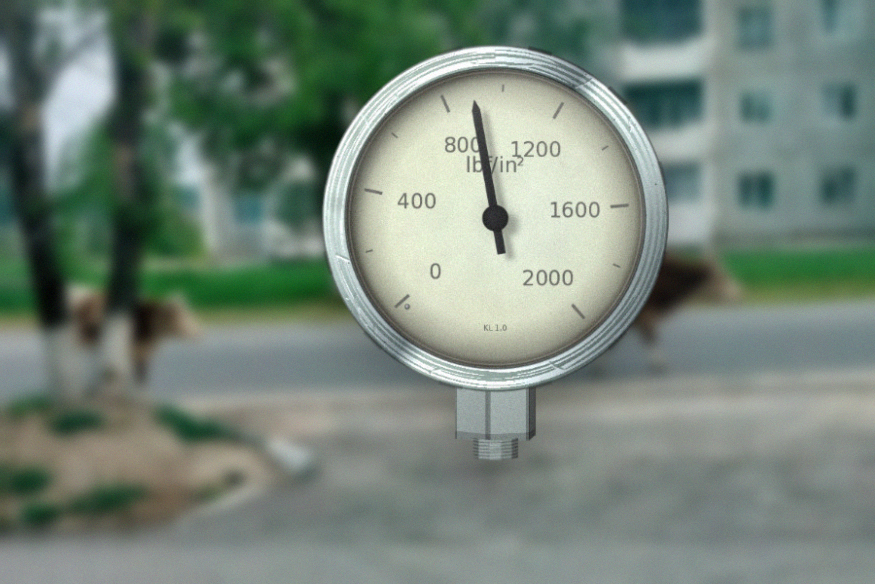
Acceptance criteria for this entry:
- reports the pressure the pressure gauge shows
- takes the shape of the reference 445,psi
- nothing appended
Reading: 900,psi
